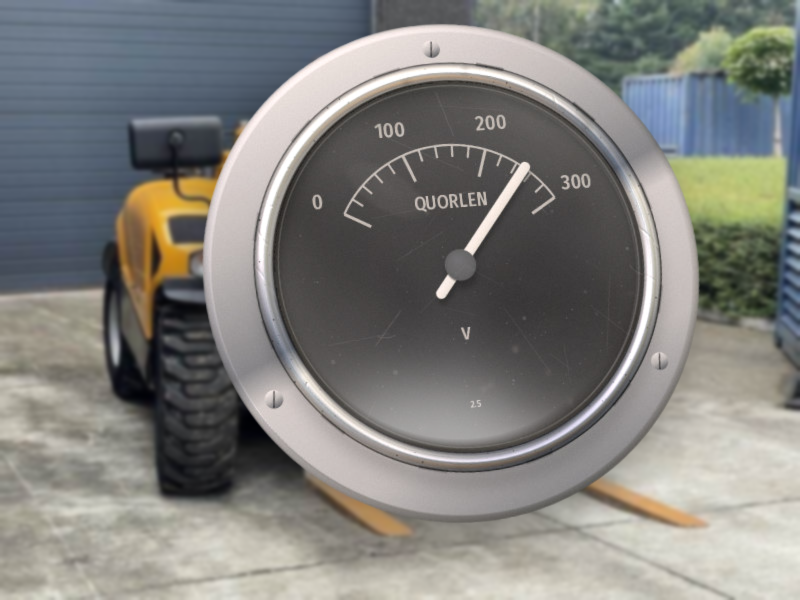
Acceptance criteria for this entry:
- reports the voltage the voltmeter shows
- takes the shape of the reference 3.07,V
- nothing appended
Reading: 250,V
